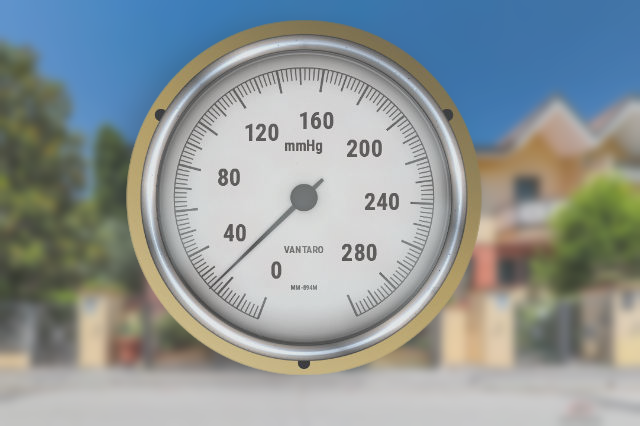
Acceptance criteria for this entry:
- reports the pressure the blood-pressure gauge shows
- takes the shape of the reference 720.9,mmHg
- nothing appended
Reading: 24,mmHg
